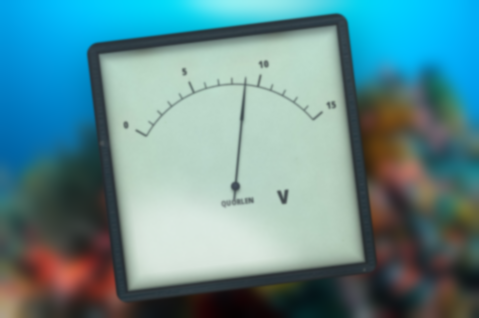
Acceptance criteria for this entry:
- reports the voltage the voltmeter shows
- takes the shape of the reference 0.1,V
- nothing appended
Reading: 9,V
